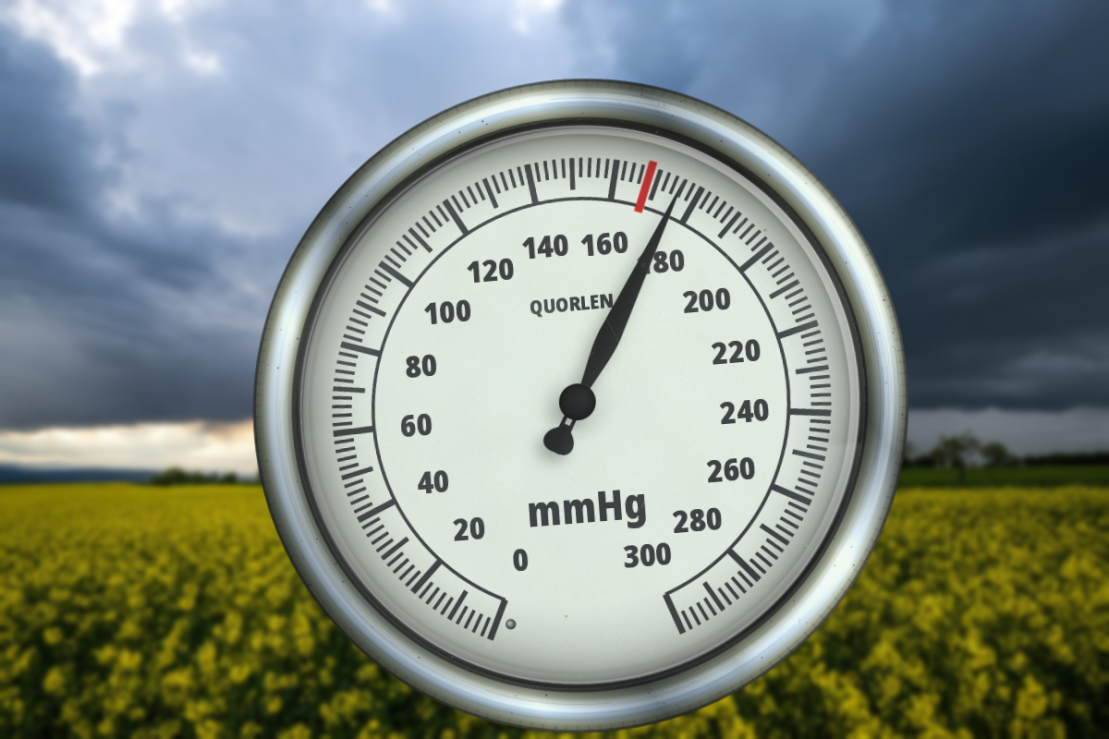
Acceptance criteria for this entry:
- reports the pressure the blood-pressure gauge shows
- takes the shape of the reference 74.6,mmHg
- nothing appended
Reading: 176,mmHg
